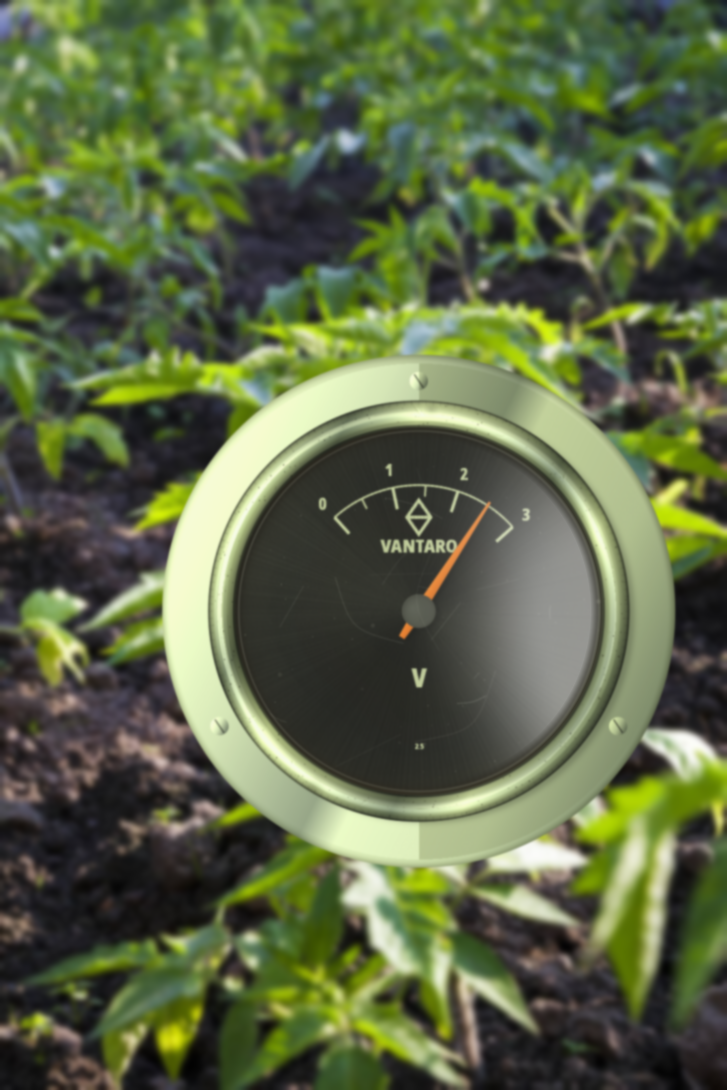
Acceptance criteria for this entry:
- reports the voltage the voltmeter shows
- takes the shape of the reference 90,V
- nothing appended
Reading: 2.5,V
